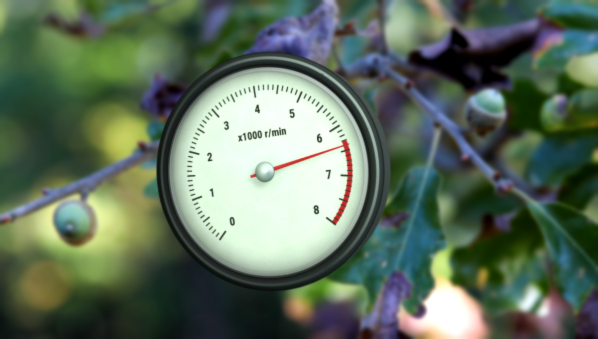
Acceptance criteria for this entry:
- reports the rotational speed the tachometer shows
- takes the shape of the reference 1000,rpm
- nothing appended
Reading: 6400,rpm
